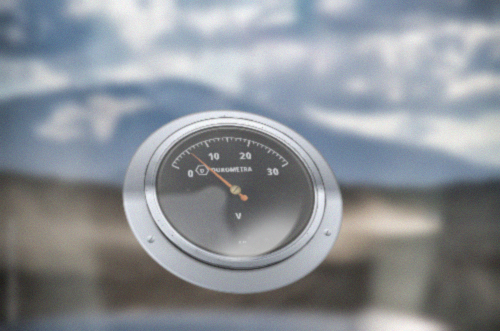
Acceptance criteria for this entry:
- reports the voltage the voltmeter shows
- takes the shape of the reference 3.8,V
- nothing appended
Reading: 5,V
